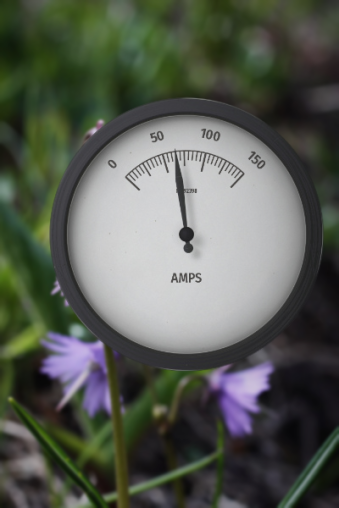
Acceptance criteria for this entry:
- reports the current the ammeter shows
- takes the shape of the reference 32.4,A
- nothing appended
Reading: 65,A
